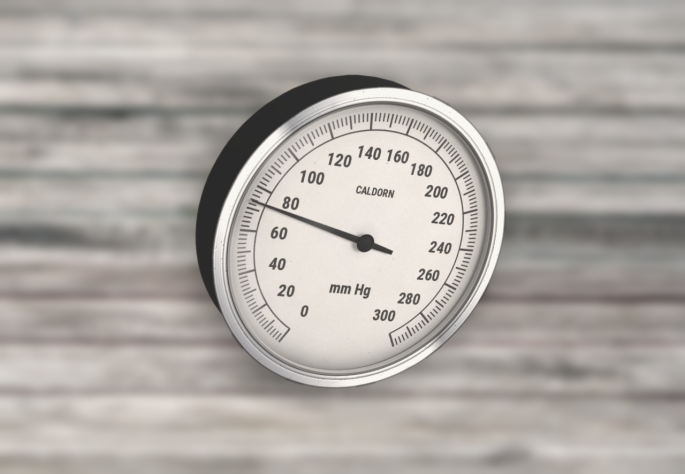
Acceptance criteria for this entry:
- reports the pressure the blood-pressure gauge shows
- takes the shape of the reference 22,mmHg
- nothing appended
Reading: 74,mmHg
